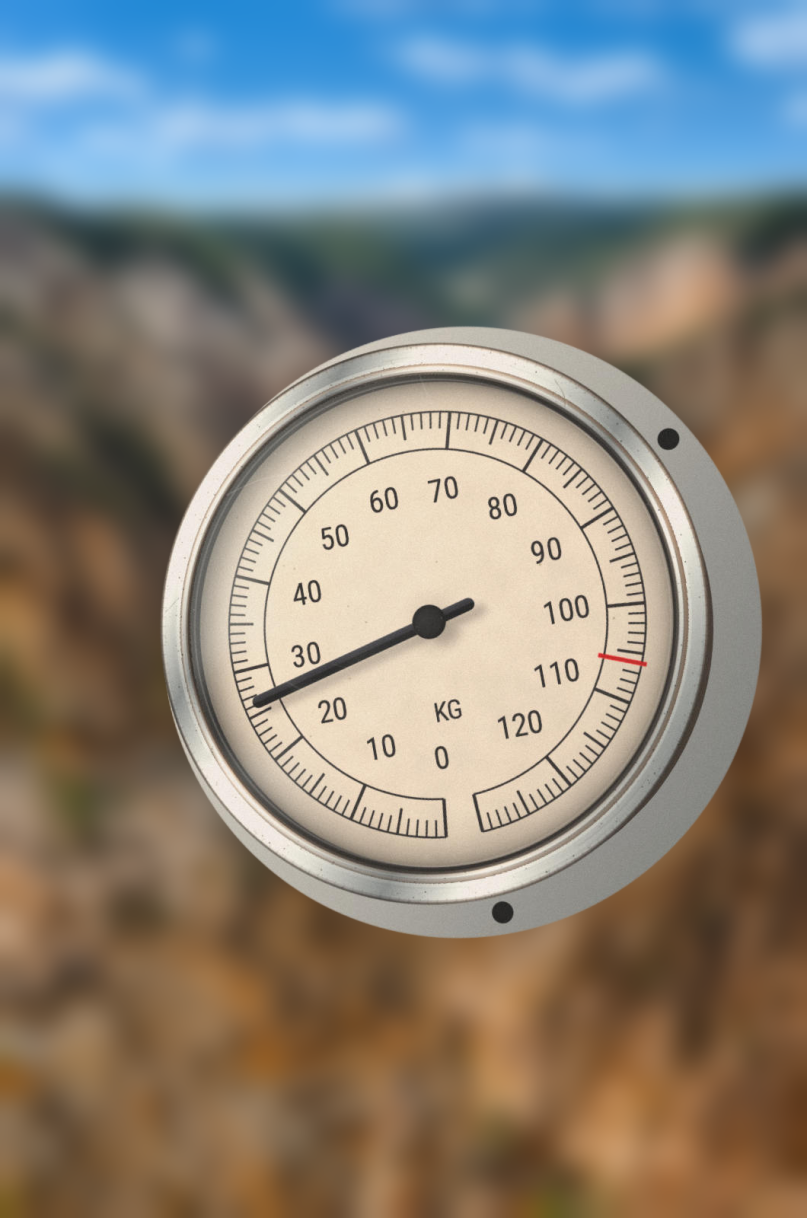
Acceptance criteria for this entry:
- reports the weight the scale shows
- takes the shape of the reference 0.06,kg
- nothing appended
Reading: 26,kg
